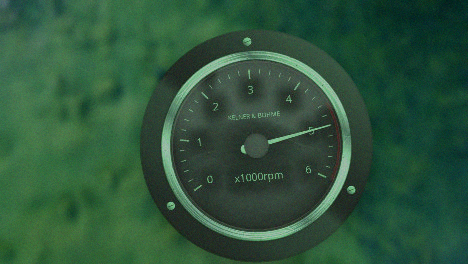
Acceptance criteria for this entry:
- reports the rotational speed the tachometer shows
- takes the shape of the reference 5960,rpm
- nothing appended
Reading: 5000,rpm
